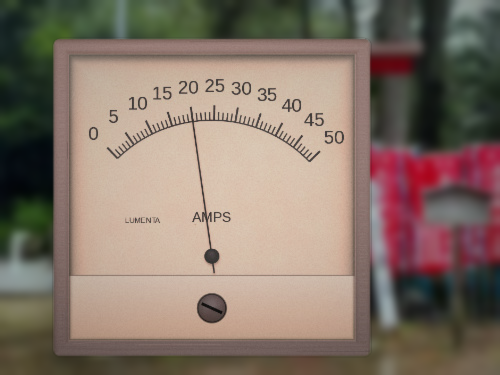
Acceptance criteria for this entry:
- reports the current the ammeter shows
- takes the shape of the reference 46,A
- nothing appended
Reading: 20,A
